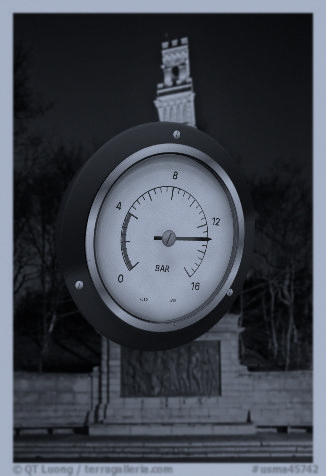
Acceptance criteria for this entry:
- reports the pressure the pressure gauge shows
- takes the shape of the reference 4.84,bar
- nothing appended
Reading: 13,bar
